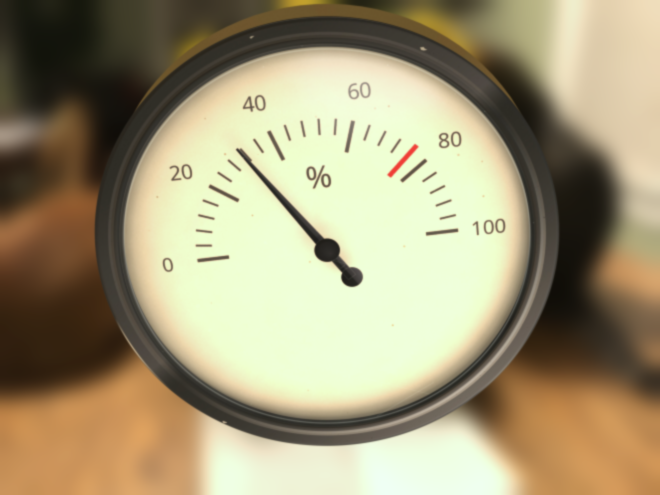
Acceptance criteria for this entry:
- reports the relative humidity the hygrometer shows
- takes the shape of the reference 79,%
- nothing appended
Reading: 32,%
